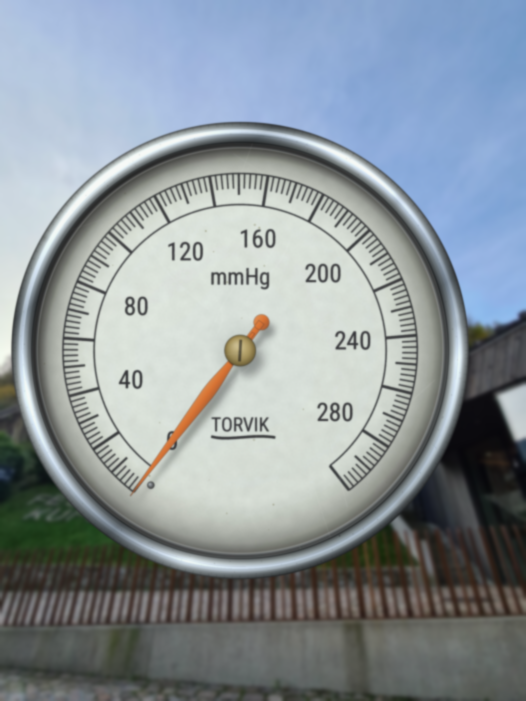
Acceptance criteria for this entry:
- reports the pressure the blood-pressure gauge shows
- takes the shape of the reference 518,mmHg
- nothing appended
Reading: 0,mmHg
